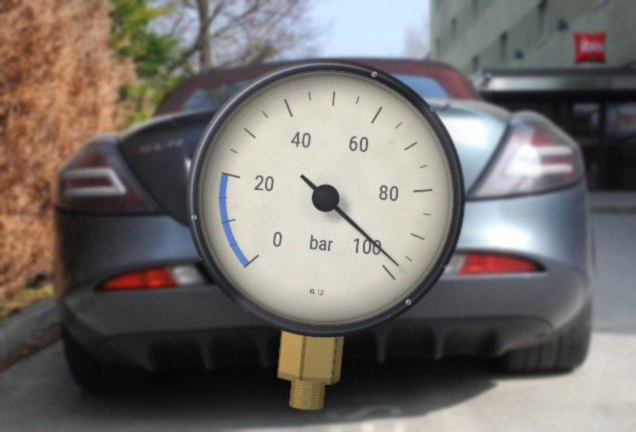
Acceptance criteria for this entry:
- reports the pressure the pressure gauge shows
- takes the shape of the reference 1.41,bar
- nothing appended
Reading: 97.5,bar
